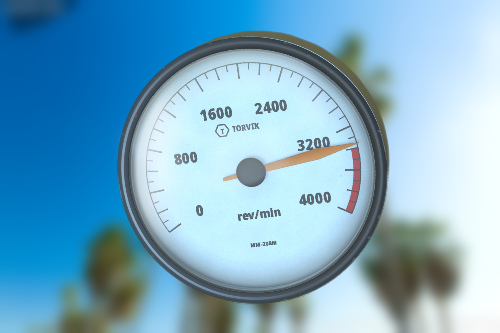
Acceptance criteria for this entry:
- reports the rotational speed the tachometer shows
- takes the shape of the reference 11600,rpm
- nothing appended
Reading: 3350,rpm
